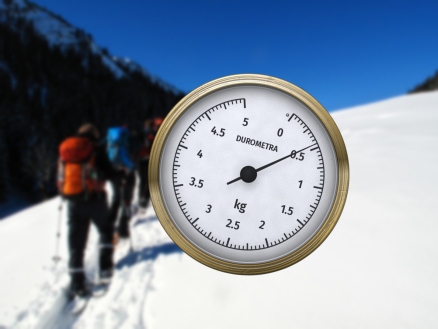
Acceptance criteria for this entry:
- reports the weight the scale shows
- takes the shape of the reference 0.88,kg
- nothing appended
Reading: 0.45,kg
